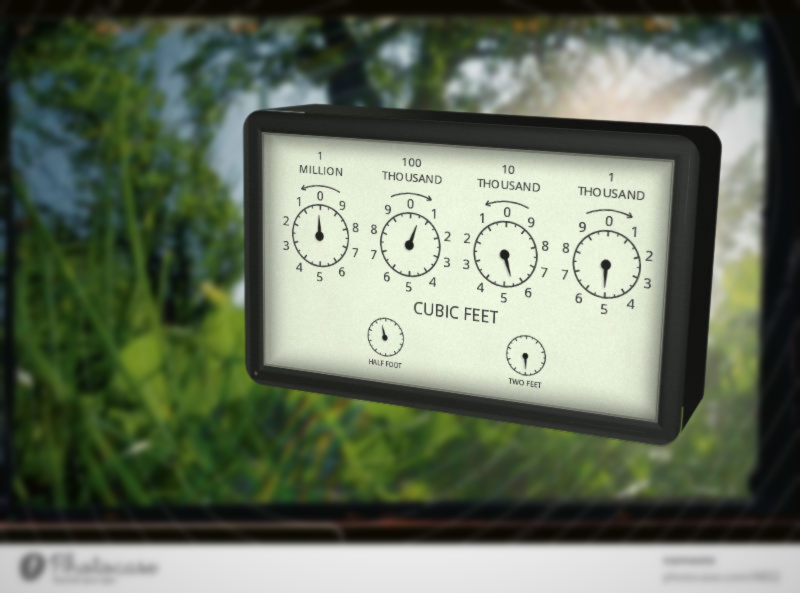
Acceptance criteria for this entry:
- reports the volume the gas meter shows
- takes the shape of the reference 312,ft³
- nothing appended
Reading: 5500,ft³
